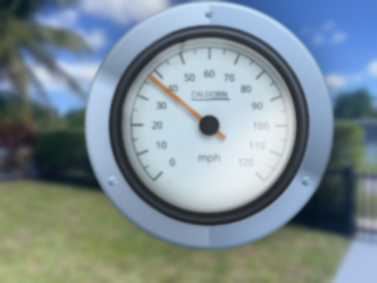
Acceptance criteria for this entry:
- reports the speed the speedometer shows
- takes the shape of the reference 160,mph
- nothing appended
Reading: 37.5,mph
